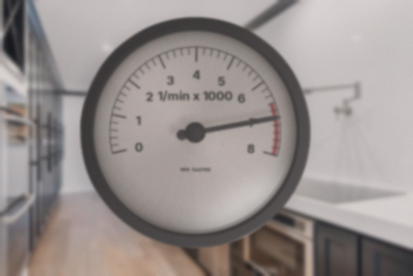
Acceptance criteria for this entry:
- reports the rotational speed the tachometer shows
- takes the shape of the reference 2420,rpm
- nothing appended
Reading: 7000,rpm
